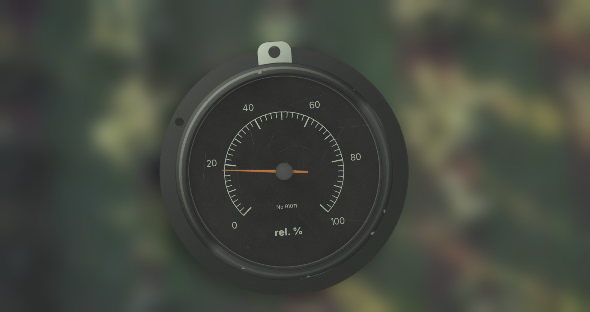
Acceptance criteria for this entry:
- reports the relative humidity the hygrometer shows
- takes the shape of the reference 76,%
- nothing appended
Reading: 18,%
